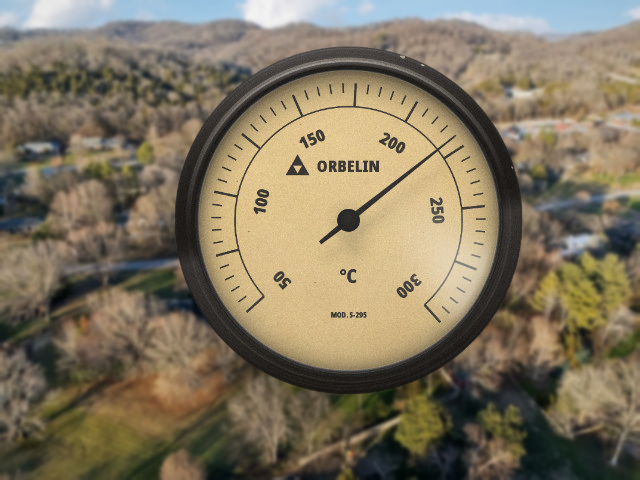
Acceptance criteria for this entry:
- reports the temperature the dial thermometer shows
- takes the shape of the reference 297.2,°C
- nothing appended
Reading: 220,°C
